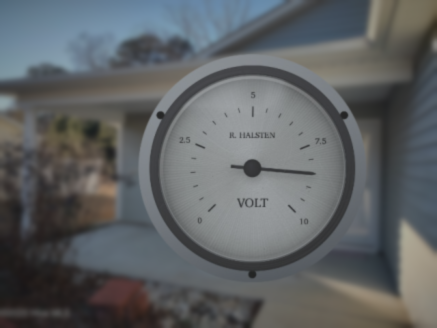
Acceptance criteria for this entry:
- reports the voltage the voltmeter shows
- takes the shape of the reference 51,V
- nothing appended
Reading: 8.5,V
